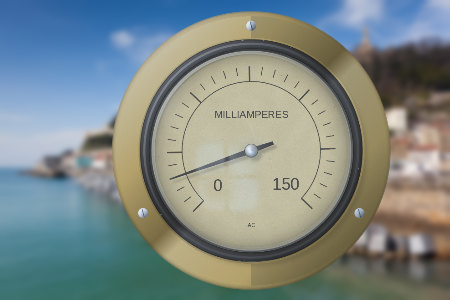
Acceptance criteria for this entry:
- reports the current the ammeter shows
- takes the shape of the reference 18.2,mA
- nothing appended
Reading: 15,mA
